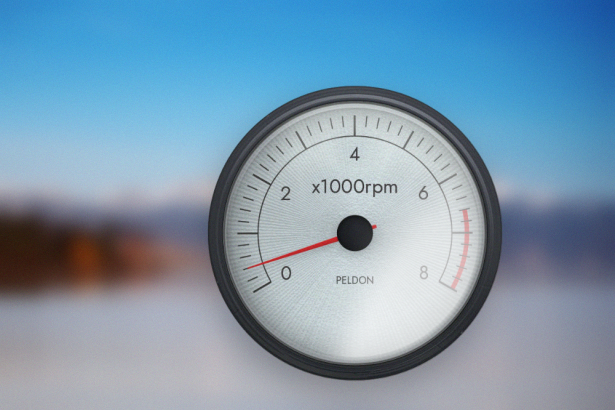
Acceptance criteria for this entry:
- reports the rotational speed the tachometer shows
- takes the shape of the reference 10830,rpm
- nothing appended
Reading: 400,rpm
